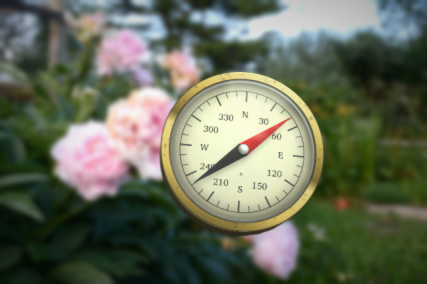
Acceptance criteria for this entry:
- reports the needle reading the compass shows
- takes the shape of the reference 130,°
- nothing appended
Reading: 50,°
